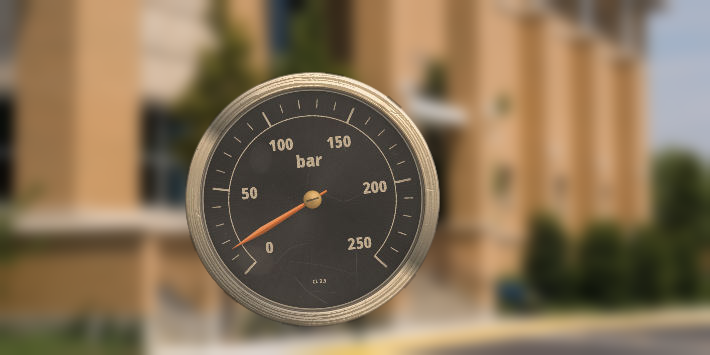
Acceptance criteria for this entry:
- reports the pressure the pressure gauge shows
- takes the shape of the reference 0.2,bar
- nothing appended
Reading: 15,bar
